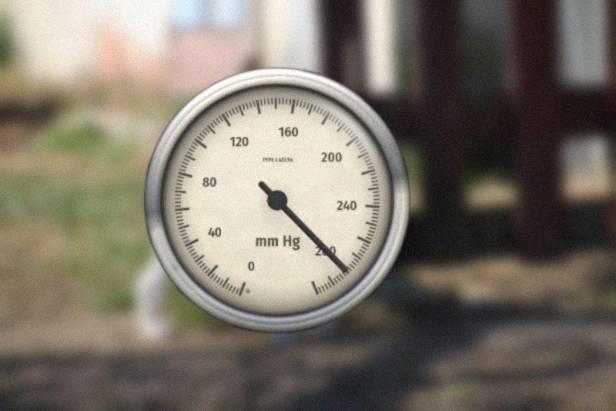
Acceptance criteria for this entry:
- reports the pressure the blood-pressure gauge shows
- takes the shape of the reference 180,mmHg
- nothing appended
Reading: 280,mmHg
